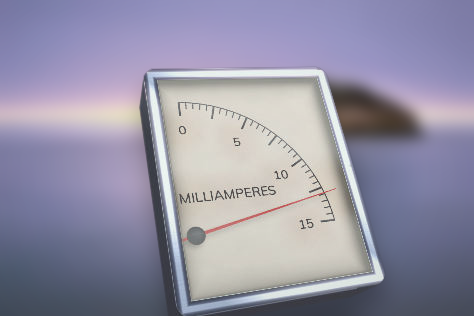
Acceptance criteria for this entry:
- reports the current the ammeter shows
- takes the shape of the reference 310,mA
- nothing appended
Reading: 13,mA
